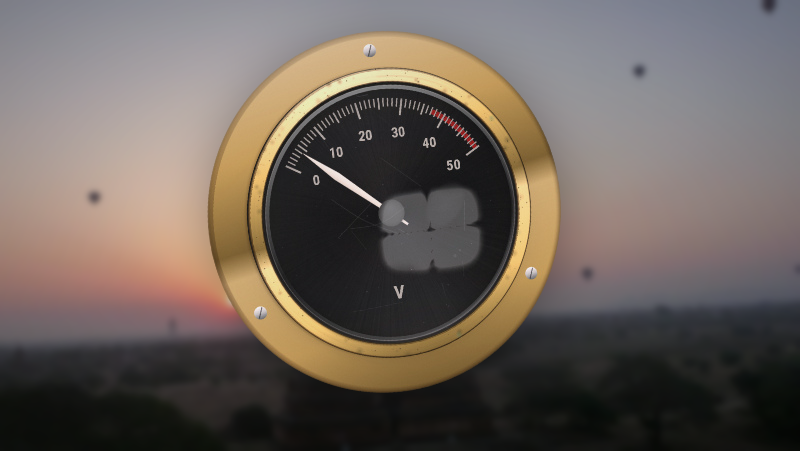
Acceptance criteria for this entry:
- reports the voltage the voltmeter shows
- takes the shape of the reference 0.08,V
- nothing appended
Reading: 4,V
